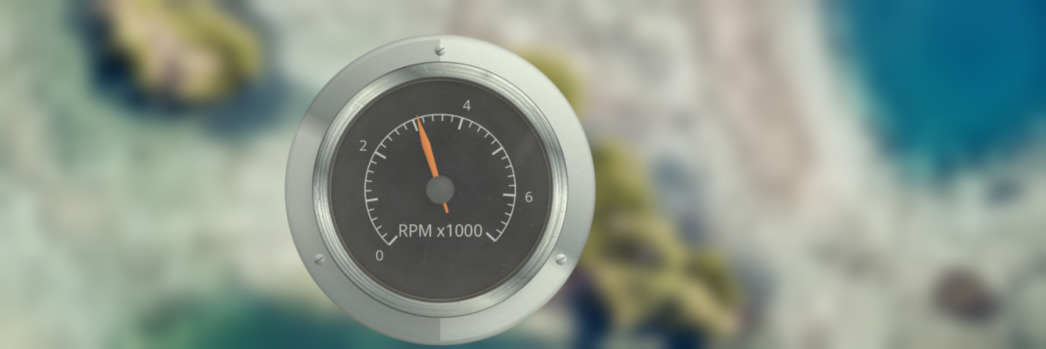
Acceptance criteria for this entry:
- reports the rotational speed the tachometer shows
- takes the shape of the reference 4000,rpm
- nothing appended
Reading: 3100,rpm
